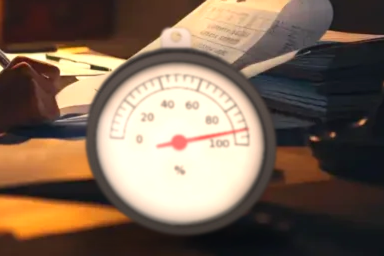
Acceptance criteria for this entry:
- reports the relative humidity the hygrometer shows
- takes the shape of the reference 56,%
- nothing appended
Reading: 92,%
